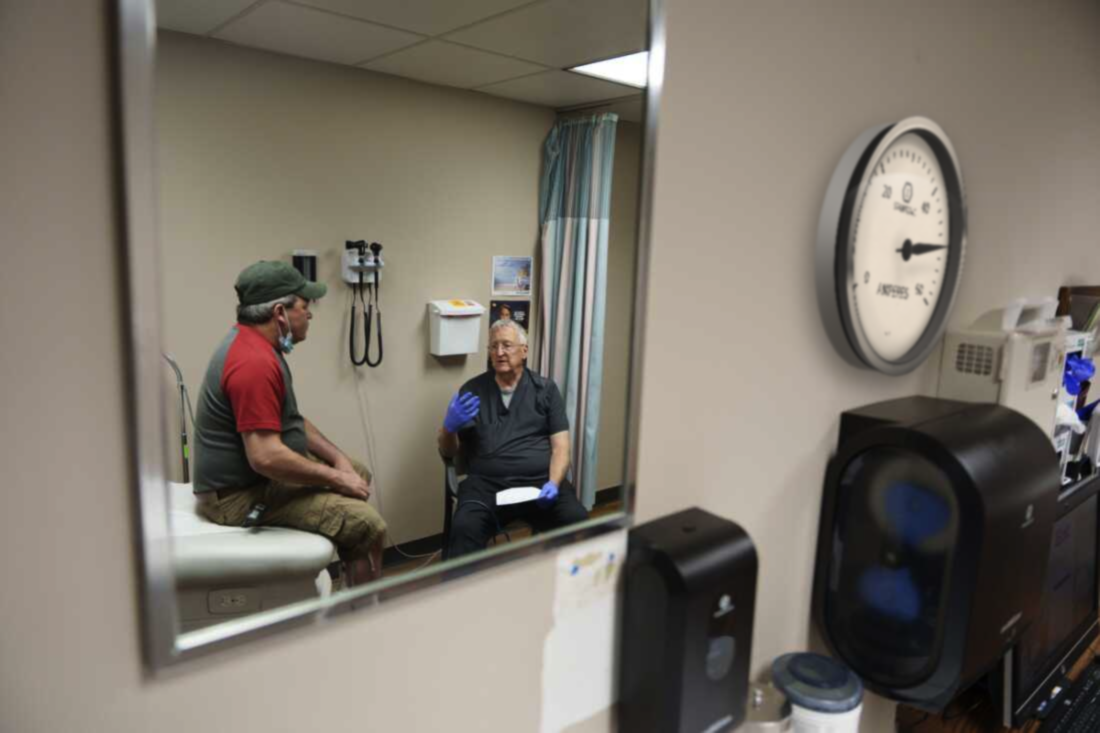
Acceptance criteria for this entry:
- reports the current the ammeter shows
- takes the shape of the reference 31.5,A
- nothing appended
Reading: 50,A
